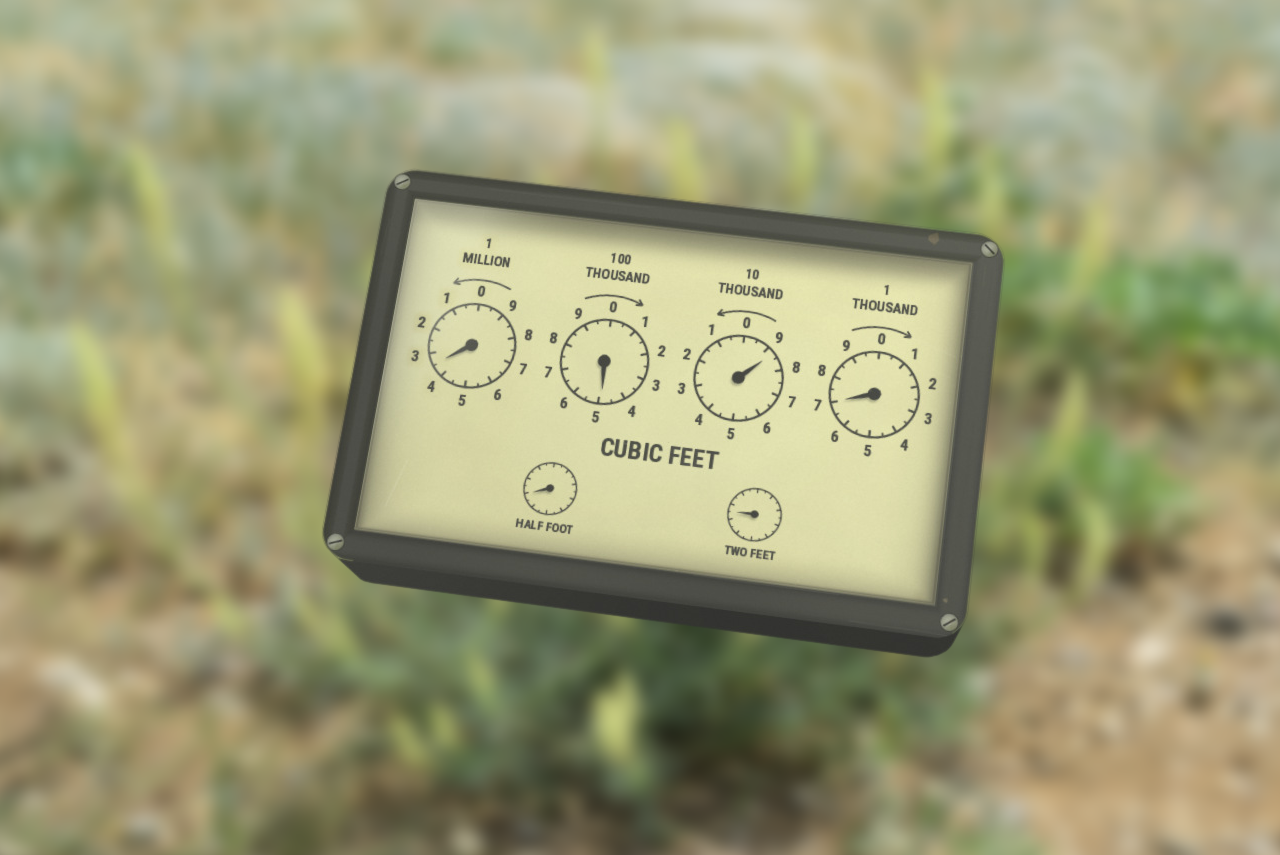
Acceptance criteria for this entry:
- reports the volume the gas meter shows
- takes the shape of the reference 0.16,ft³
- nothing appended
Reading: 348700,ft³
